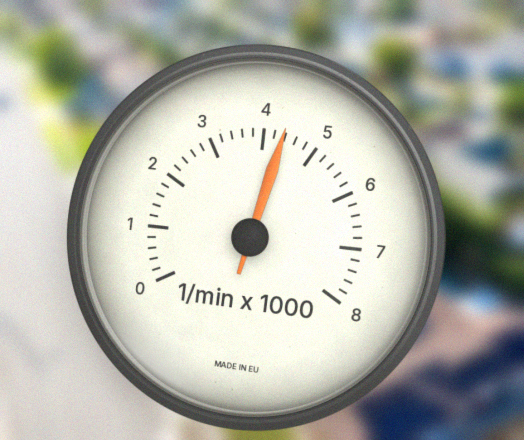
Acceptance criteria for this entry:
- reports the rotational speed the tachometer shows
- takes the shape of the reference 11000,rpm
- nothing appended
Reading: 4400,rpm
